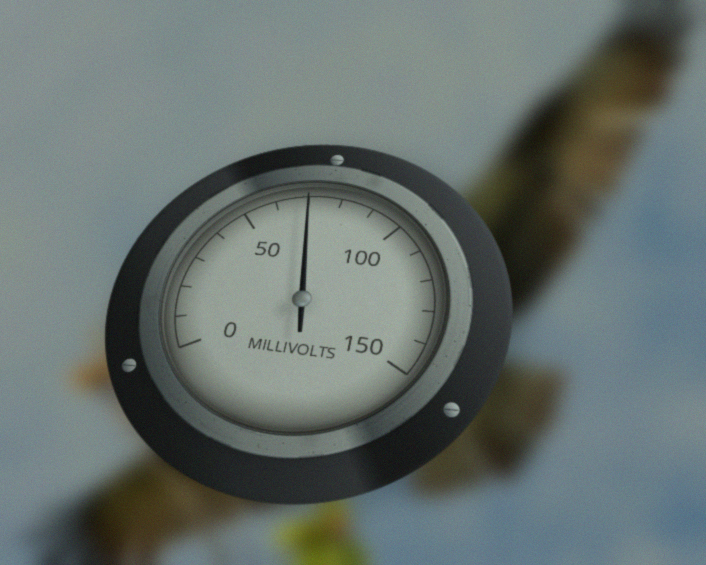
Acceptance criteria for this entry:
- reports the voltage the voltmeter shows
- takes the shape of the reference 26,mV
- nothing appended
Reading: 70,mV
